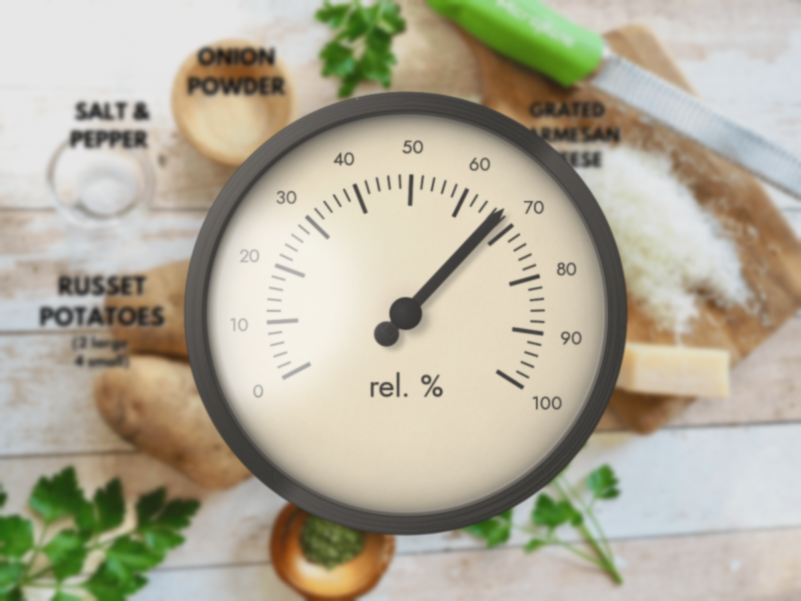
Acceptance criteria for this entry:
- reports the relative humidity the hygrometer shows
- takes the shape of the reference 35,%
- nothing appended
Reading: 67,%
